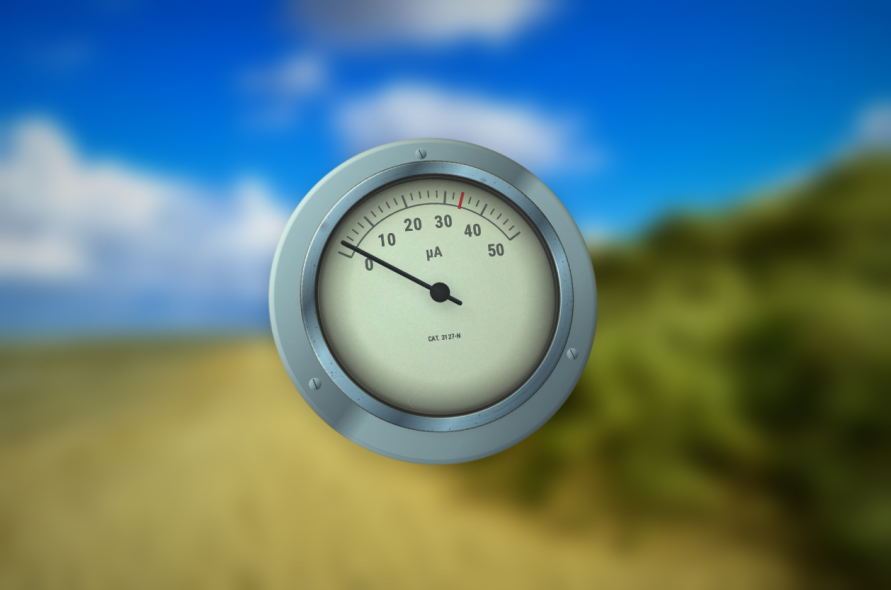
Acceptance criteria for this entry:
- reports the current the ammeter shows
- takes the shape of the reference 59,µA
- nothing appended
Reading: 2,µA
